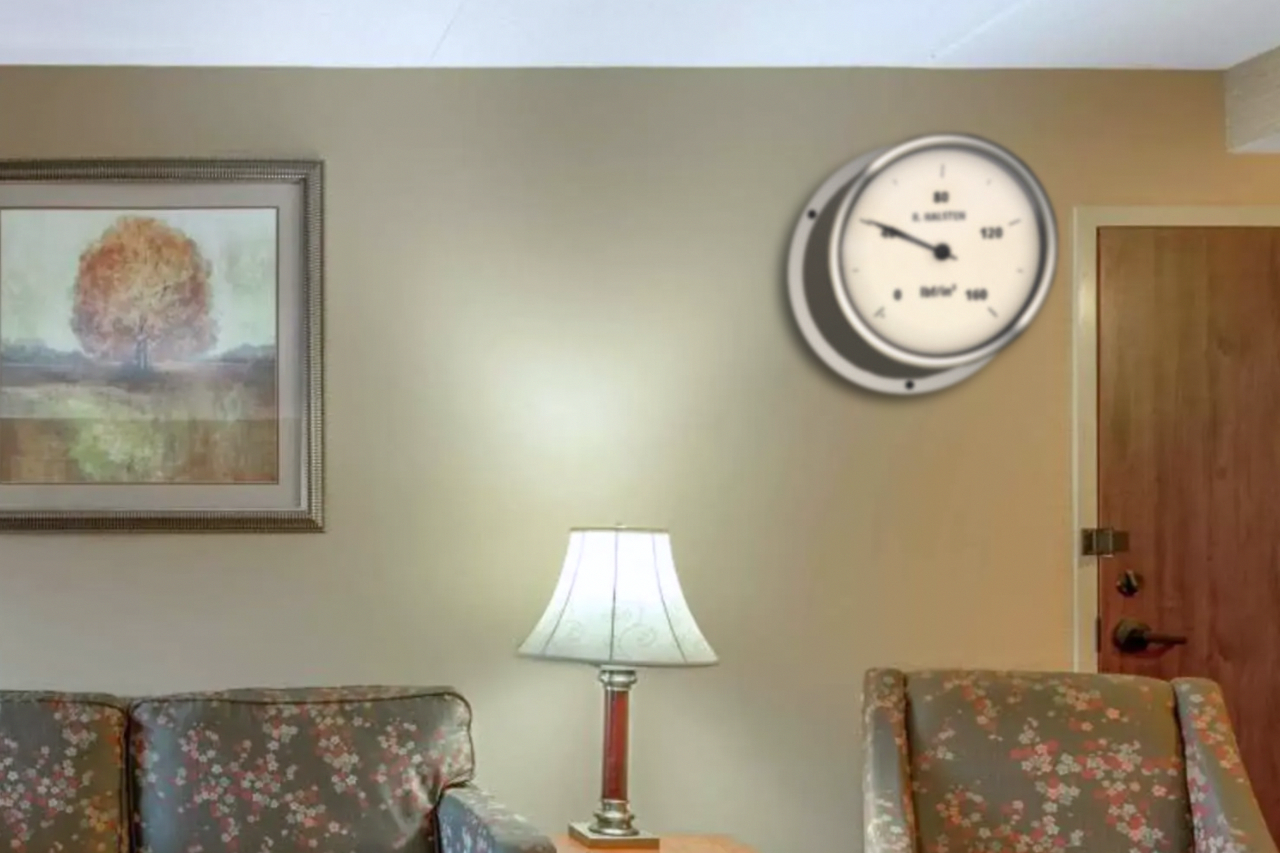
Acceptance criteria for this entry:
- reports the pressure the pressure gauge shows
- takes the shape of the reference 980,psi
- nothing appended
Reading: 40,psi
